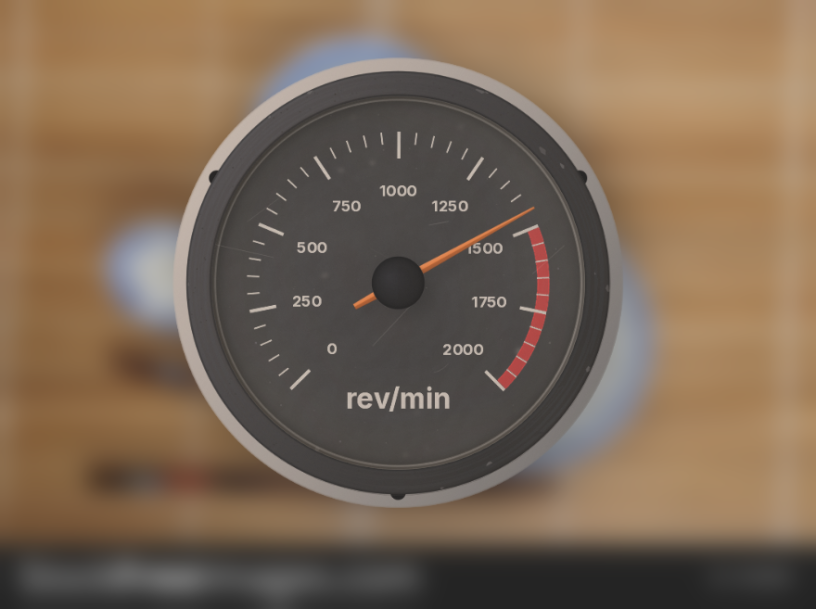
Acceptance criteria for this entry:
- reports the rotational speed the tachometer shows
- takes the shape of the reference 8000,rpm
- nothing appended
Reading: 1450,rpm
